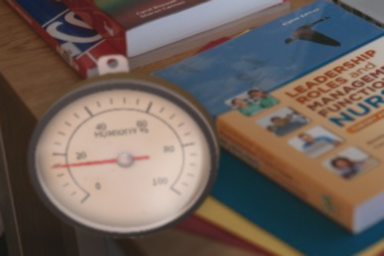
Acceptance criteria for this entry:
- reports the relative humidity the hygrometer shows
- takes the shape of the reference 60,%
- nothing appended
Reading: 16,%
